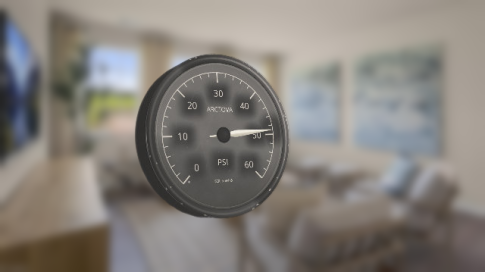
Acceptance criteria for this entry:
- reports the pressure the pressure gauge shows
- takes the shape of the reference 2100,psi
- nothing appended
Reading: 49,psi
